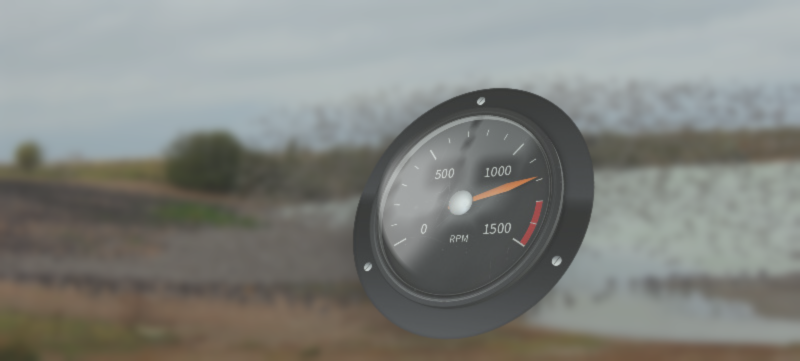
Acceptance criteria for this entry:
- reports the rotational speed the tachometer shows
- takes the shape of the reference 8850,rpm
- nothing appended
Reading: 1200,rpm
